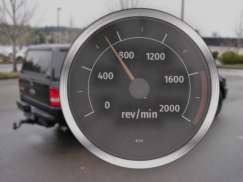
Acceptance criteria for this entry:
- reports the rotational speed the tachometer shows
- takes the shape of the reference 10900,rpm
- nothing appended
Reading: 700,rpm
